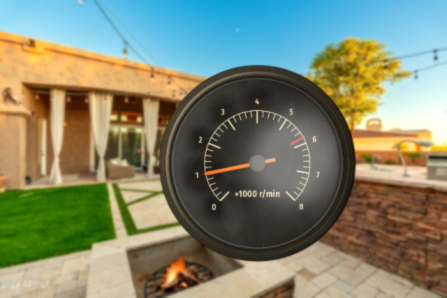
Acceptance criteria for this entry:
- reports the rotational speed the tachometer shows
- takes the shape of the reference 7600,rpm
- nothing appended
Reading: 1000,rpm
